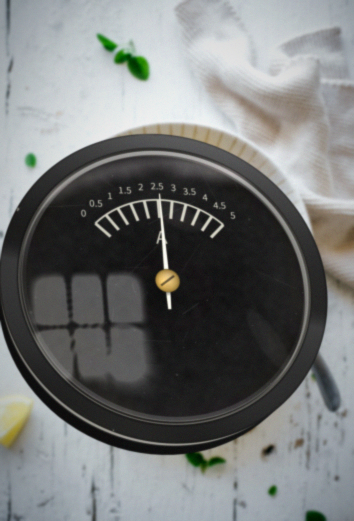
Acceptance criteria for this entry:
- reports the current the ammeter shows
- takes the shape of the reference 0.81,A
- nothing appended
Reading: 2.5,A
